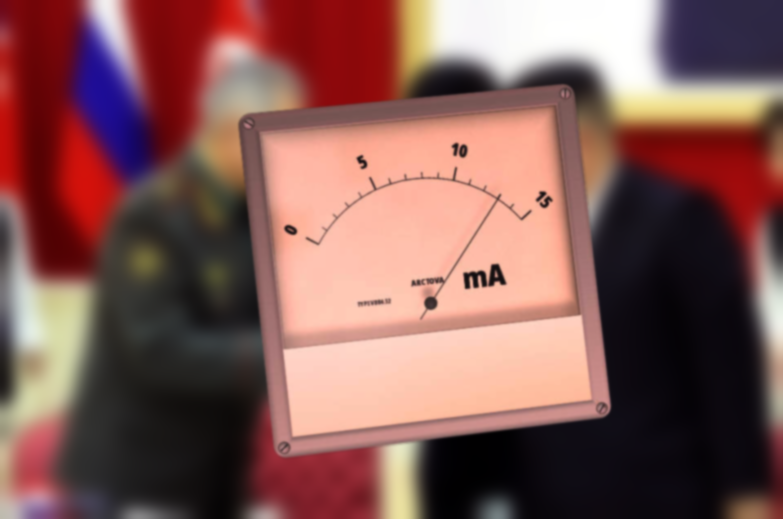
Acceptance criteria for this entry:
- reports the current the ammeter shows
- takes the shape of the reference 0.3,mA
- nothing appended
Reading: 13,mA
